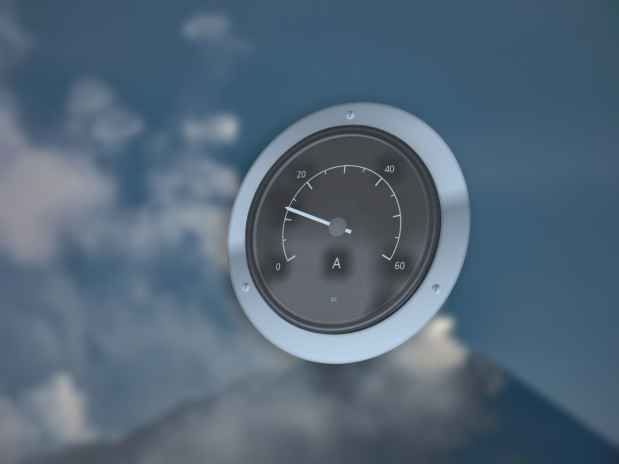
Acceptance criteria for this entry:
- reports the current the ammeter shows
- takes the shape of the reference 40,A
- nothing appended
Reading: 12.5,A
